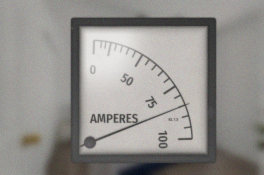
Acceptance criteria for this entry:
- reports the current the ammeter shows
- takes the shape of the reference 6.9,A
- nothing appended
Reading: 85,A
